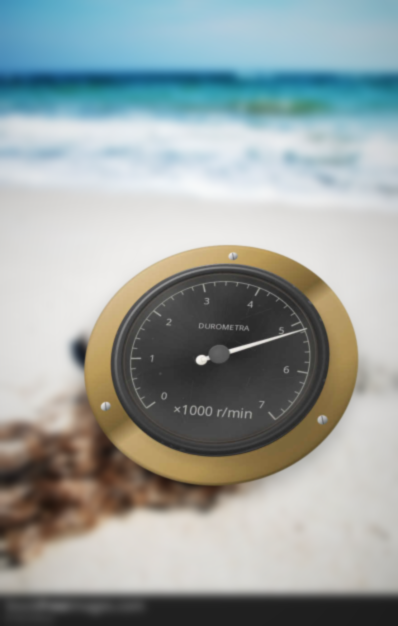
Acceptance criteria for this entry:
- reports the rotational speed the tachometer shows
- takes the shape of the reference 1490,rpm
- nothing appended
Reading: 5200,rpm
